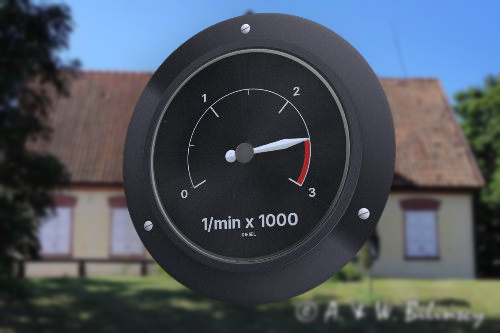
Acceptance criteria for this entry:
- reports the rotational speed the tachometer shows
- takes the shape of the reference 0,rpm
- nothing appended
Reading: 2500,rpm
